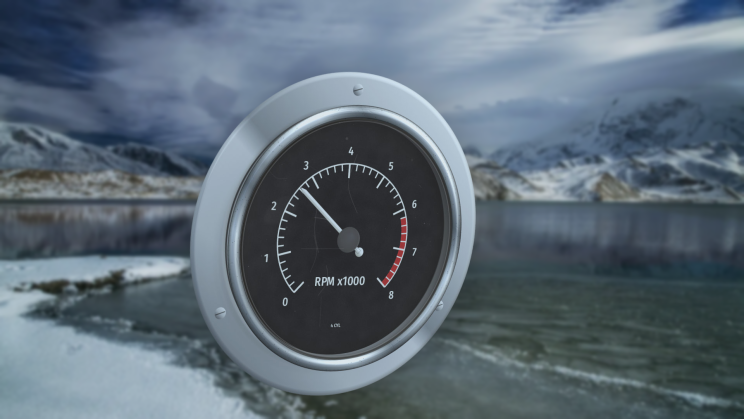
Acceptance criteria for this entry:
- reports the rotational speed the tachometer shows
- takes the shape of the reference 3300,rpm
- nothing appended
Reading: 2600,rpm
